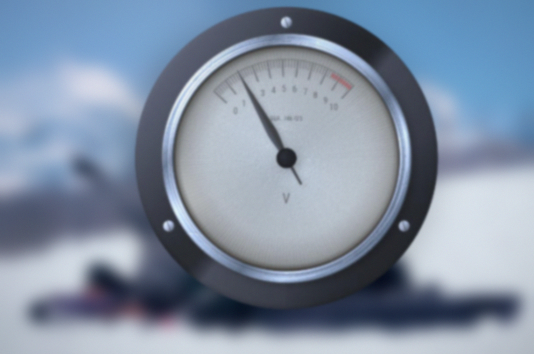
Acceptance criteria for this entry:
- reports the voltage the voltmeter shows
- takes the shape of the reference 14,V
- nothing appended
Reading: 2,V
